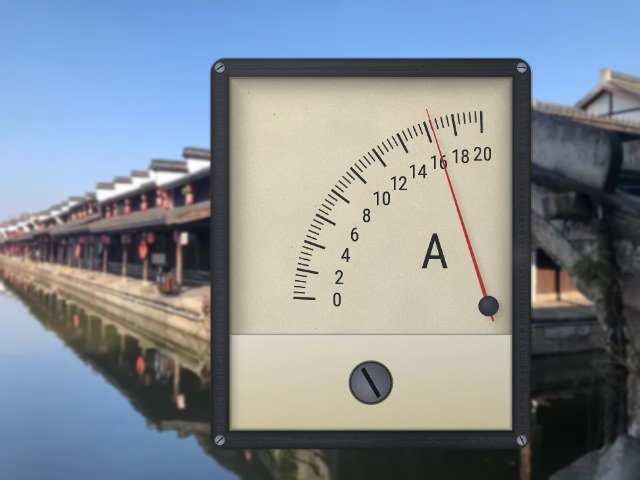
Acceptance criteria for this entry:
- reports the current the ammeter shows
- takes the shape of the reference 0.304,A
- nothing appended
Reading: 16.4,A
